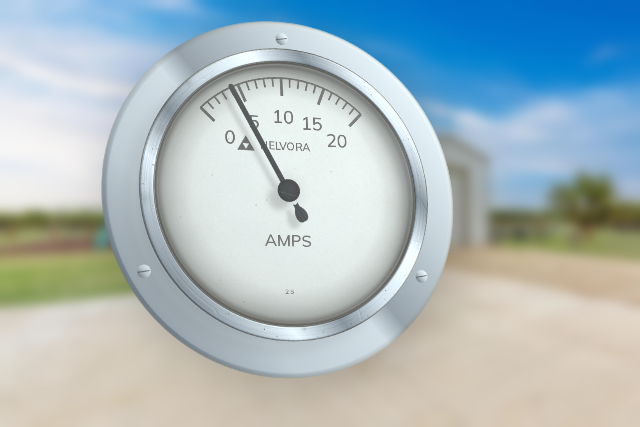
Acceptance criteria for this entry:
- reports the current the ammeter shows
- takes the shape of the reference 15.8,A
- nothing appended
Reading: 4,A
